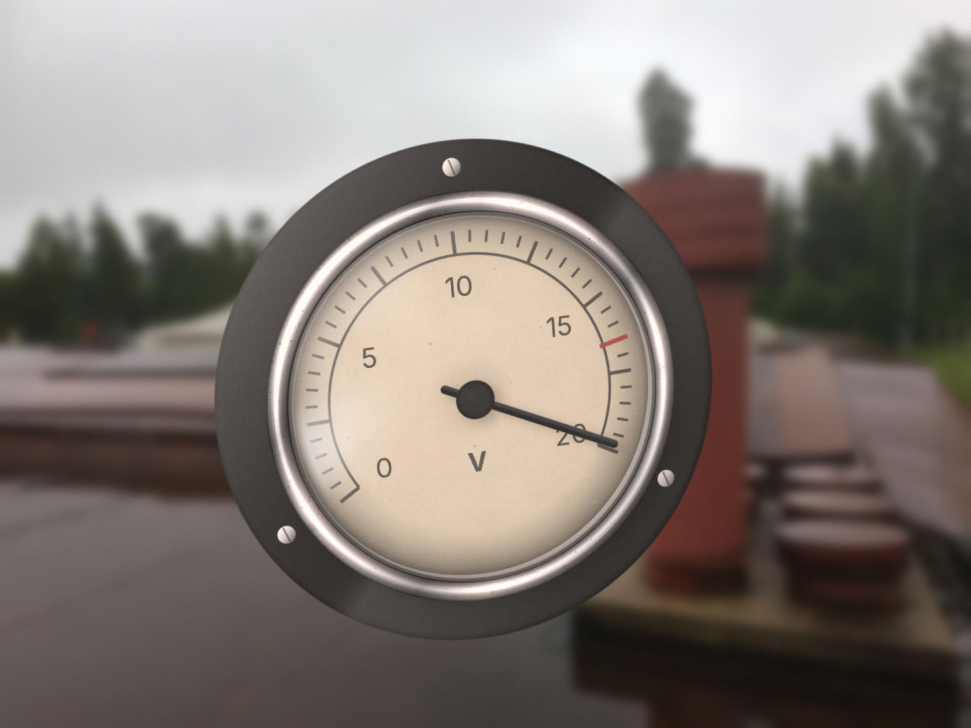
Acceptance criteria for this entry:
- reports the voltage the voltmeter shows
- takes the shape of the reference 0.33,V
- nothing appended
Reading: 19.75,V
